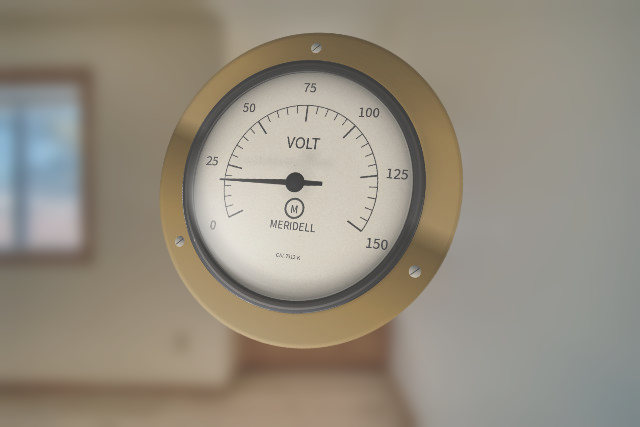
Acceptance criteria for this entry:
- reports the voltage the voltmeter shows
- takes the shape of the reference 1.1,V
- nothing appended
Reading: 17.5,V
